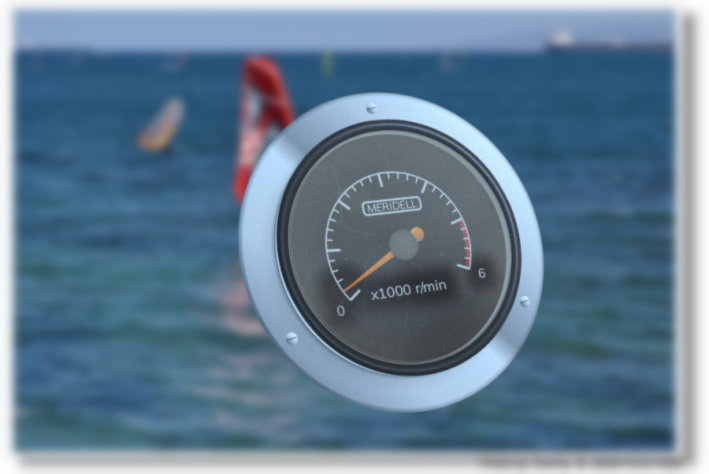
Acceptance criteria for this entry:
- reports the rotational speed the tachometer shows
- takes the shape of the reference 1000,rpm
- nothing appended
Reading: 200,rpm
